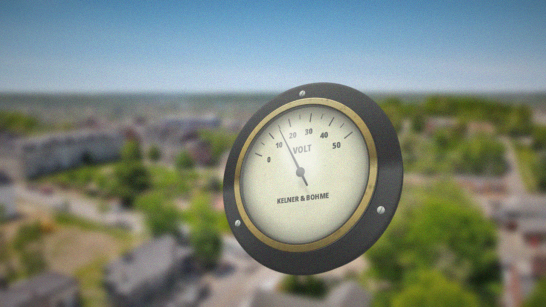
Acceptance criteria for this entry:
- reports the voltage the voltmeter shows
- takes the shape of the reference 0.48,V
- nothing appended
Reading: 15,V
